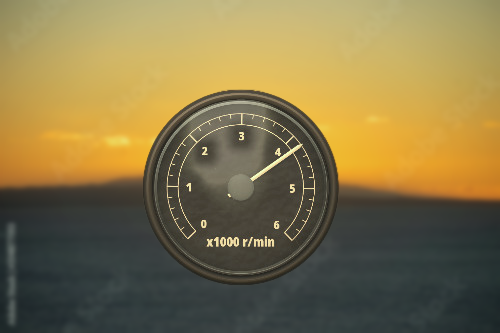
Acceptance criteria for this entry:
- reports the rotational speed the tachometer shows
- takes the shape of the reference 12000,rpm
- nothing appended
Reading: 4200,rpm
